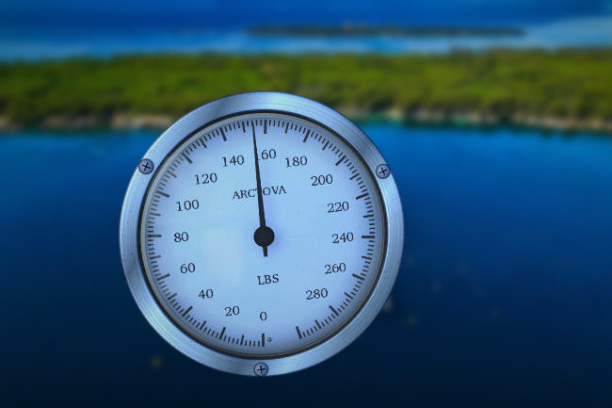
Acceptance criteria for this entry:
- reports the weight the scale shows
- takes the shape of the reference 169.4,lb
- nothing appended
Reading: 154,lb
